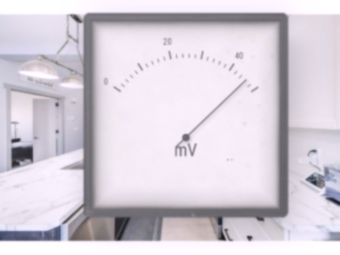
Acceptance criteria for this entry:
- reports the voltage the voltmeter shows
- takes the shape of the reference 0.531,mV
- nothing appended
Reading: 46,mV
